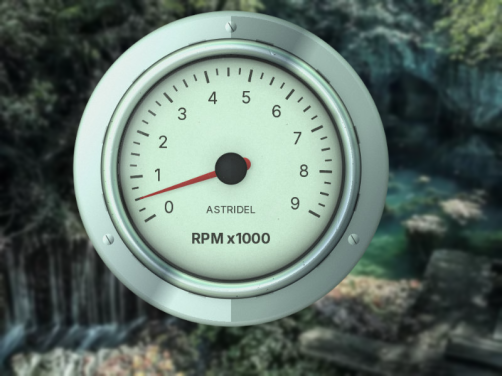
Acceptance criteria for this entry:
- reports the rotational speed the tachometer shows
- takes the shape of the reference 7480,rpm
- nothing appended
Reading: 500,rpm
